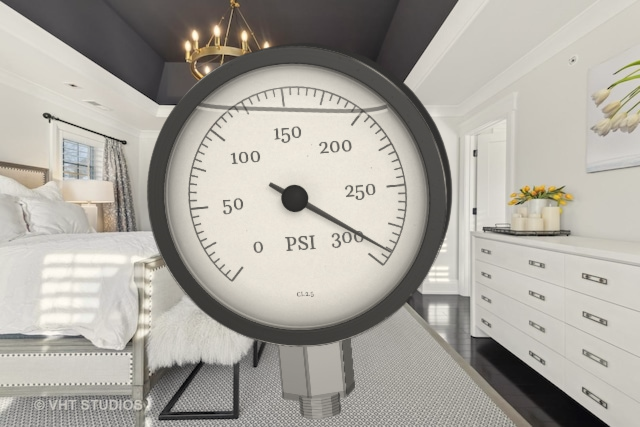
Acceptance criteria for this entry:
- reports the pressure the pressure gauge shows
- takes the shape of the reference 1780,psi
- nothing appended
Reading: 290,psi
